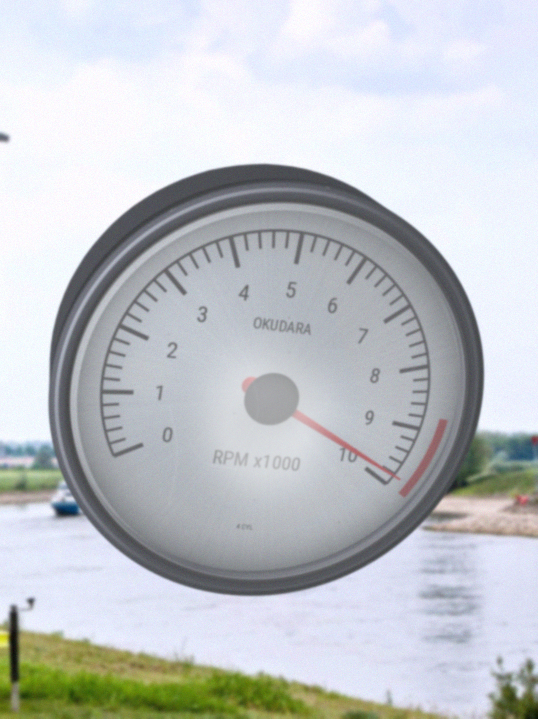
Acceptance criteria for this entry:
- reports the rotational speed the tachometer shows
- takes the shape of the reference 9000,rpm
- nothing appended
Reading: 9800,rpm
